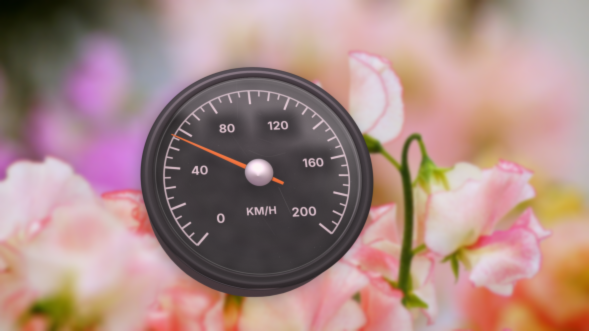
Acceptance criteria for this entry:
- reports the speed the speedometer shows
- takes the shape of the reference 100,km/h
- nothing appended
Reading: 55,km/h
